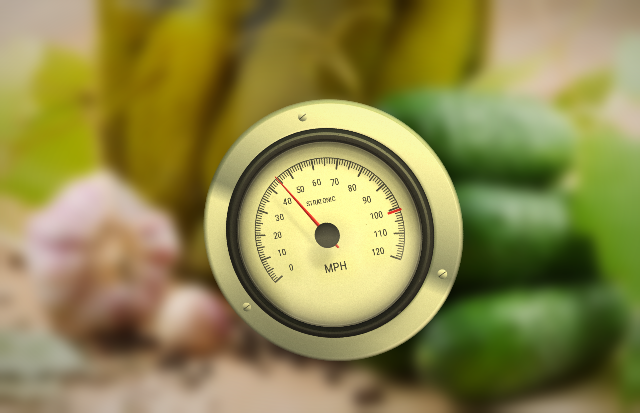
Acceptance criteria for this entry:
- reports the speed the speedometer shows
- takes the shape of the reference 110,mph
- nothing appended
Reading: 45,mph
